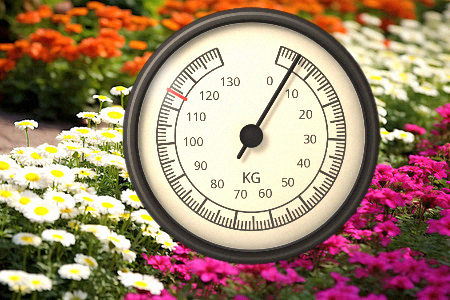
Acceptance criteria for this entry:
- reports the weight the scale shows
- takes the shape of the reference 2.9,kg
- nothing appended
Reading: 5,kg
